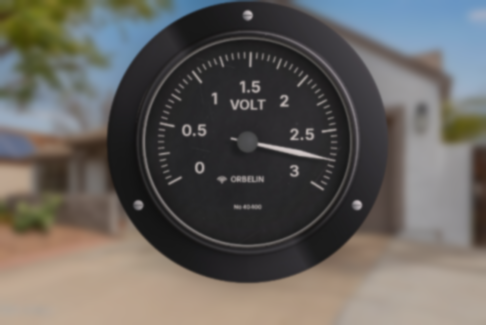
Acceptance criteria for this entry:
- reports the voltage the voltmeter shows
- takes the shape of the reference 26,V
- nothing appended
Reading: 2.75,V
